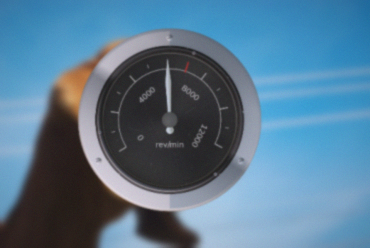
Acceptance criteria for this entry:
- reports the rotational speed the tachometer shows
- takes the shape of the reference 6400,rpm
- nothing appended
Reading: 6000,rpm
